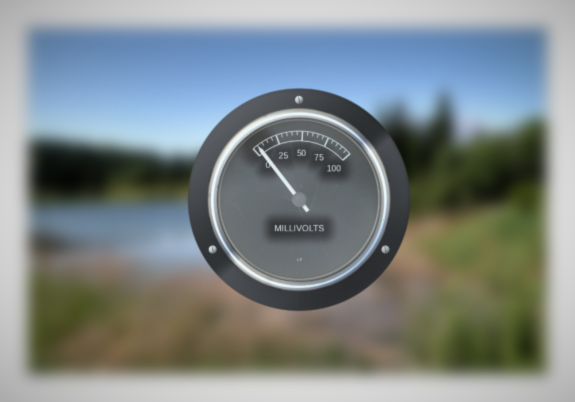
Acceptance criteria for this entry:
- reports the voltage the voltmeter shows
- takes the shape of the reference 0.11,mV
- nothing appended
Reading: 5,mV
